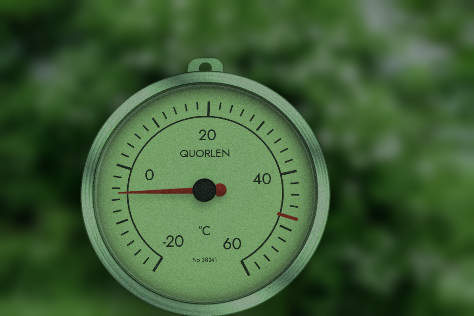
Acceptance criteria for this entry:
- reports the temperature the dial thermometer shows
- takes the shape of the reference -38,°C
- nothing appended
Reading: -5,°C
